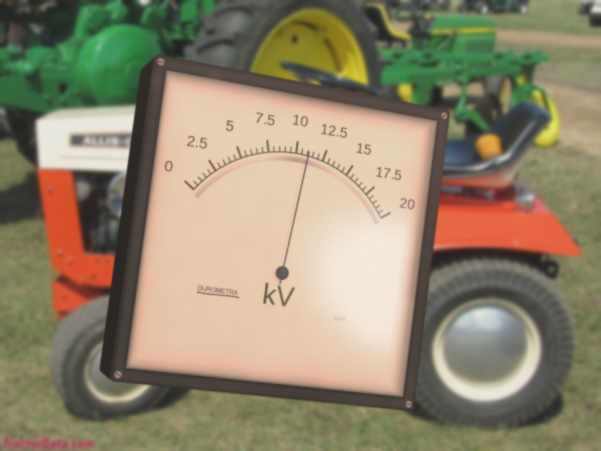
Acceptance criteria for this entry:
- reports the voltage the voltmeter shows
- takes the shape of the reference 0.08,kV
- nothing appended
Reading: 11,kV
